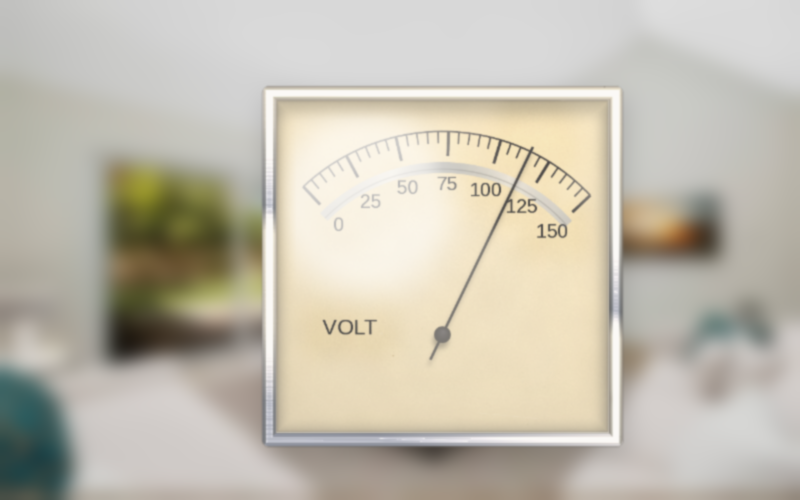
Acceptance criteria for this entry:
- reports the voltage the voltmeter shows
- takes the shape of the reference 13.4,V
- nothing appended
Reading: 115,V
